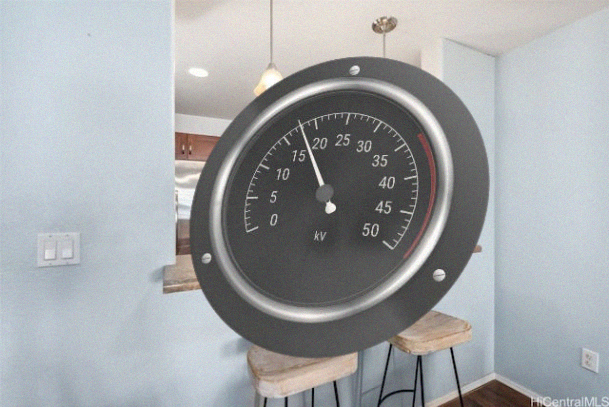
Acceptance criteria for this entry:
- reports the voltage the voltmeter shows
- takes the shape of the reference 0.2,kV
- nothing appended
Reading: 18,kV
